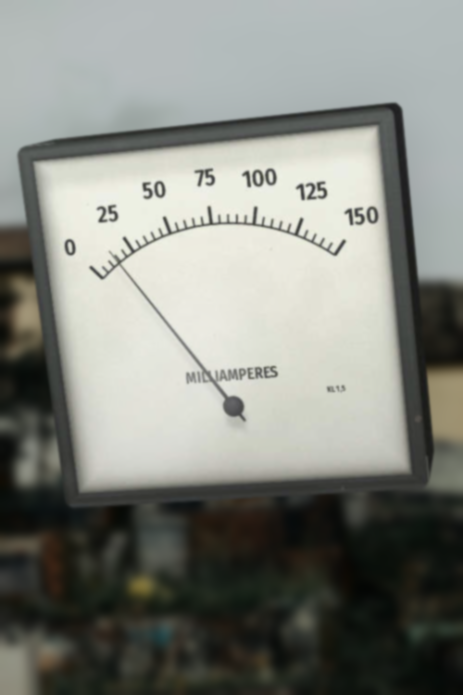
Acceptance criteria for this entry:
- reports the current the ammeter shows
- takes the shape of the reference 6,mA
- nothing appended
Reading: 15,mA
